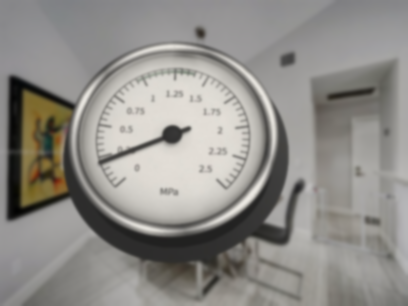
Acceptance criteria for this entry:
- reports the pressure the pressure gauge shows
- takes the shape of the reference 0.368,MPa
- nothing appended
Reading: 0.2,MPa
